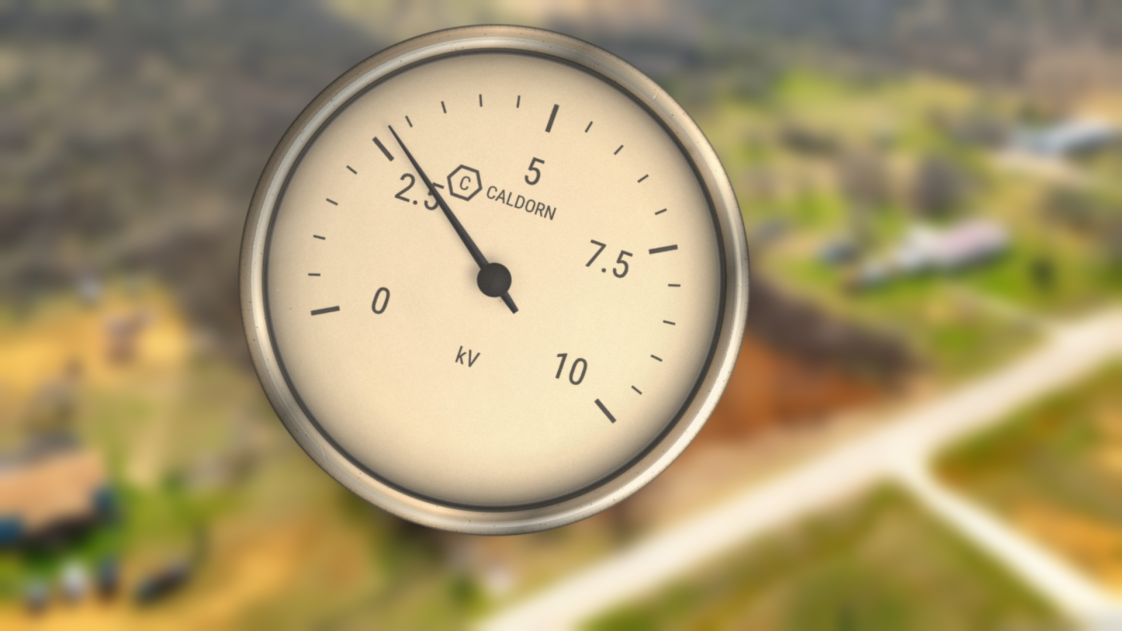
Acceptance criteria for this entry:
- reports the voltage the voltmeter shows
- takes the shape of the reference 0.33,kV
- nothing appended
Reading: 2.75,kV
